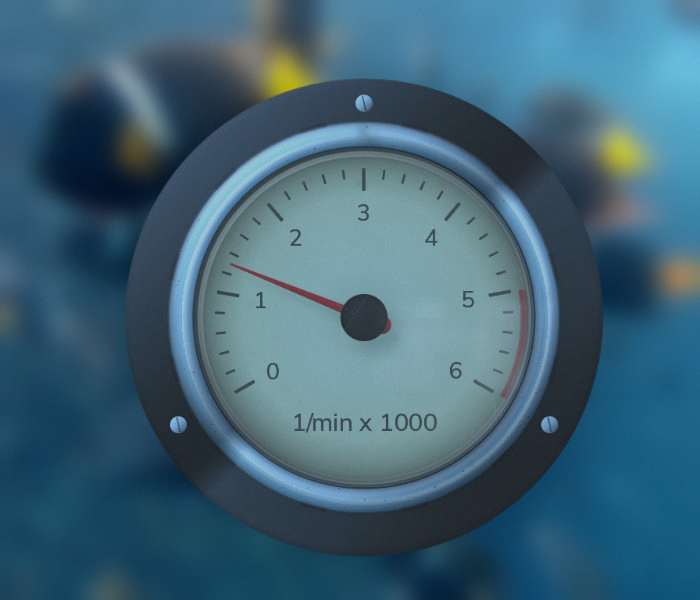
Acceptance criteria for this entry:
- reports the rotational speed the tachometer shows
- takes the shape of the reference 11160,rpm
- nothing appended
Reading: 1300,rpm
